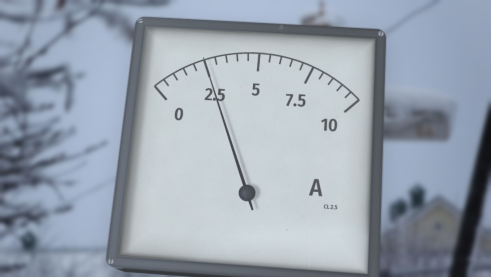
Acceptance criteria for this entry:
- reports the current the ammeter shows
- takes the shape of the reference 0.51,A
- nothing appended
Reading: 2.5,A
